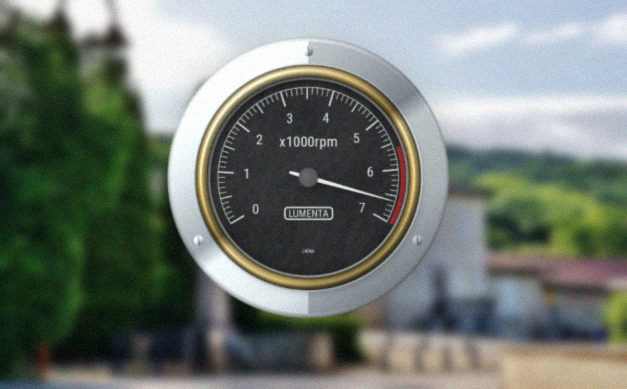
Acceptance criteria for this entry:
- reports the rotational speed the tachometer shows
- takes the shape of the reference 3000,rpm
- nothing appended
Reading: 6600,rpm
